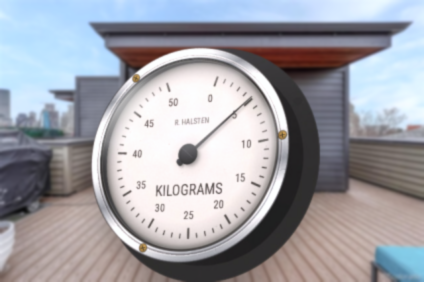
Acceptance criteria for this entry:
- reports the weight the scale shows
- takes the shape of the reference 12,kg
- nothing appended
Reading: 5,kg
